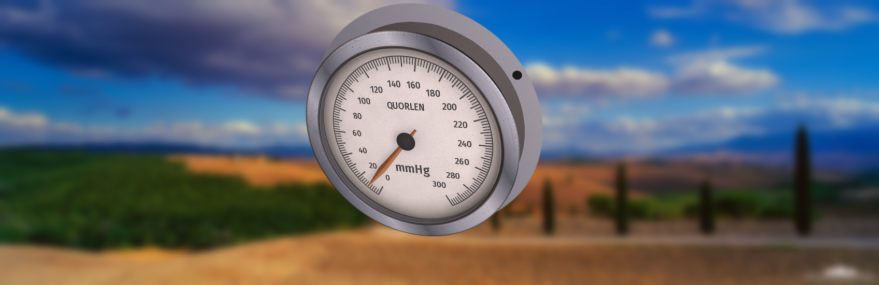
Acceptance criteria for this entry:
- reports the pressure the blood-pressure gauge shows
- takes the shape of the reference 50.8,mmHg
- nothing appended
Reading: 10,mmHg
